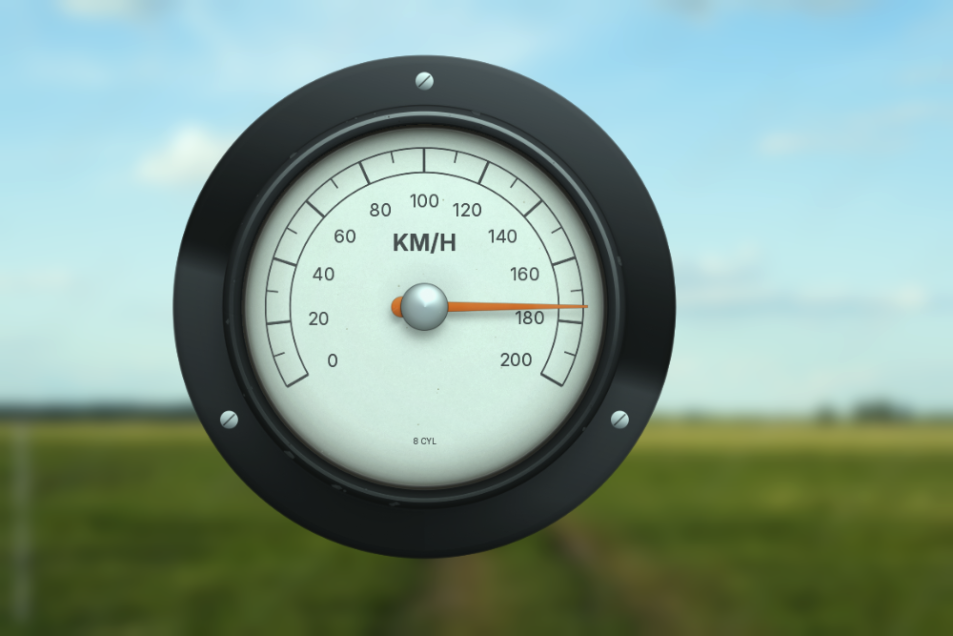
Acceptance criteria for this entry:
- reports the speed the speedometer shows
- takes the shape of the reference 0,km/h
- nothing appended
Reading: 175,km/h
